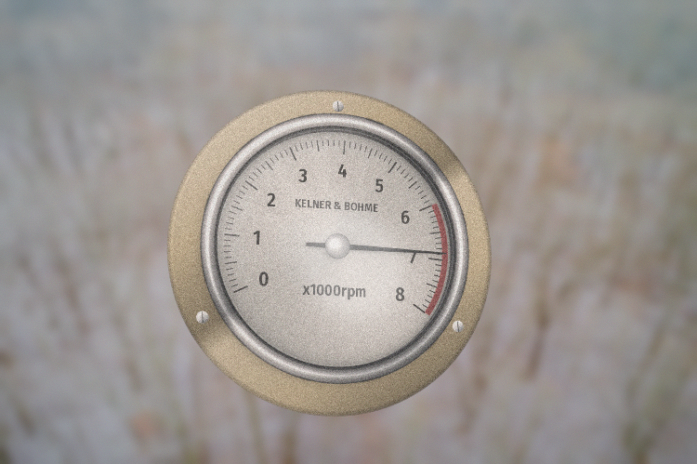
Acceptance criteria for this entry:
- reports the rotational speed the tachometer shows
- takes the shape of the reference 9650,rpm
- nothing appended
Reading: 6900,rpm
